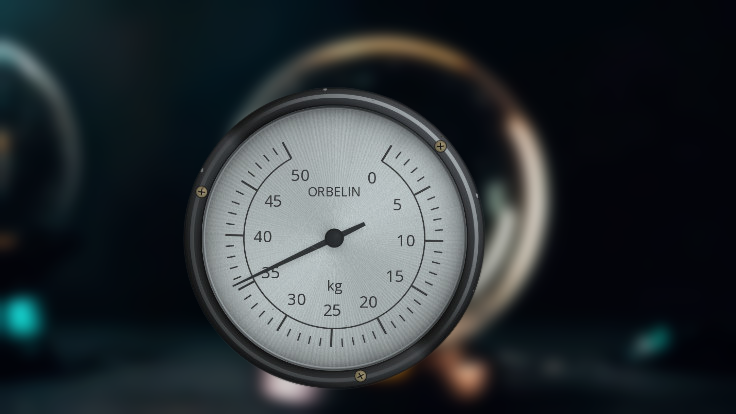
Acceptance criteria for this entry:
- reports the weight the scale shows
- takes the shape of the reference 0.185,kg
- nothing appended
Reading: 35.5,kg
